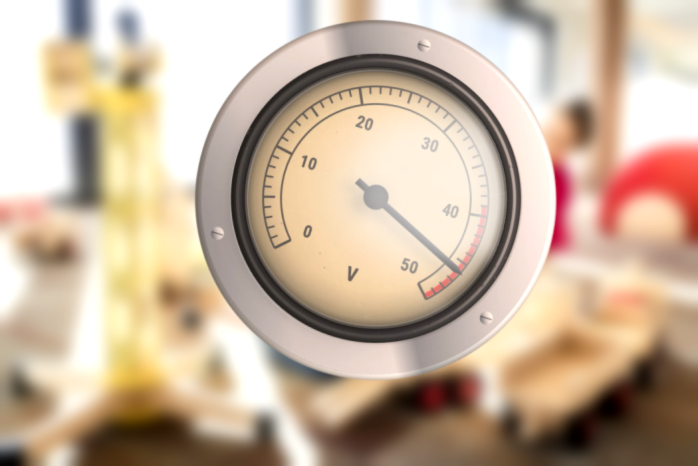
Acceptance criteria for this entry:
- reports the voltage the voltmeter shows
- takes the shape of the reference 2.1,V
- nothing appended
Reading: 46,V
